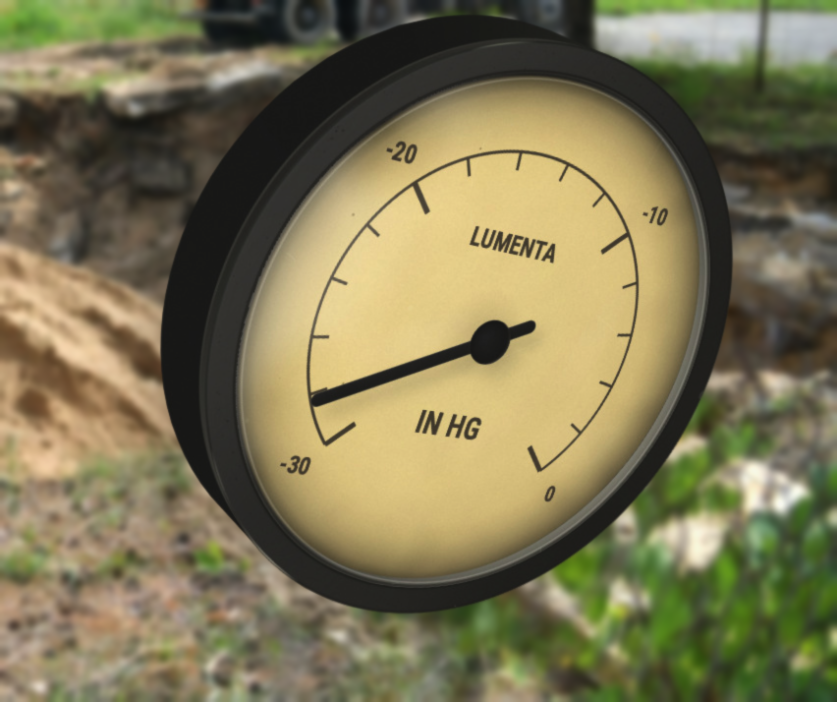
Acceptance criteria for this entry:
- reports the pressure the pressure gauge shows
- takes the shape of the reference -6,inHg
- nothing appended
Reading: -28,inHg
